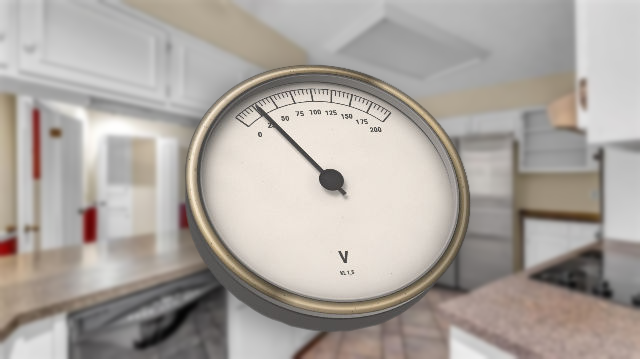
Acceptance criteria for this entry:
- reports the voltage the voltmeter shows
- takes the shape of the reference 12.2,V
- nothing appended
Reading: 25,V
